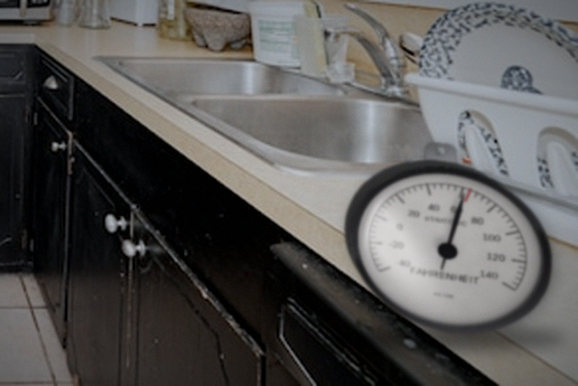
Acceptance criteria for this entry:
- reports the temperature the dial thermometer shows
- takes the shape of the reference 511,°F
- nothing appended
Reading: 60,°F
